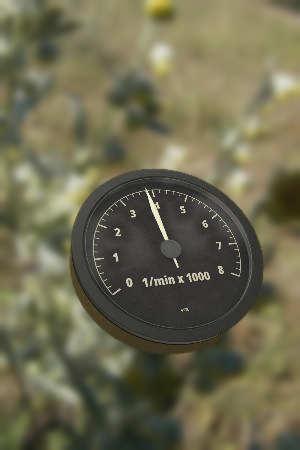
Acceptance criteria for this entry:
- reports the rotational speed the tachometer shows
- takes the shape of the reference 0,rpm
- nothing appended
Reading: 3800,rpm
